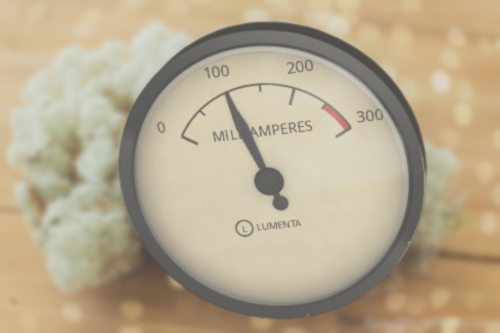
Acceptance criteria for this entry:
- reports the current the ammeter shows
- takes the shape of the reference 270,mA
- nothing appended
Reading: 100,mA
